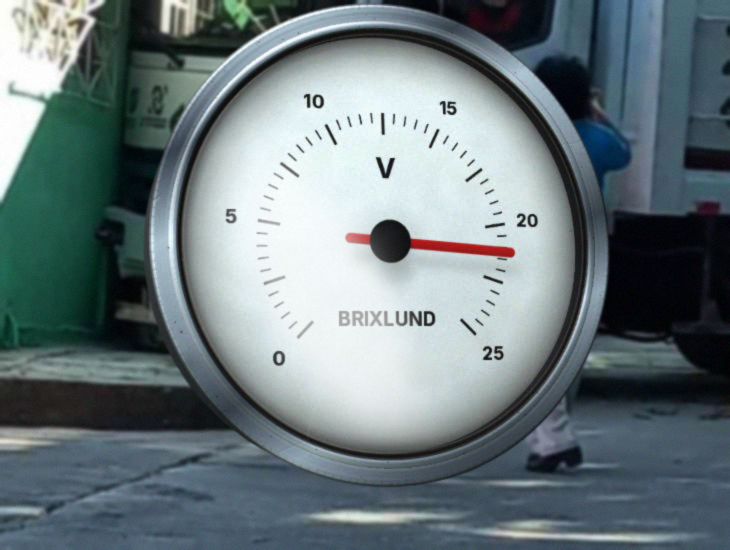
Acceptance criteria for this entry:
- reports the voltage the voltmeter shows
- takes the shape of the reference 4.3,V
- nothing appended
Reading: 21.25,V
